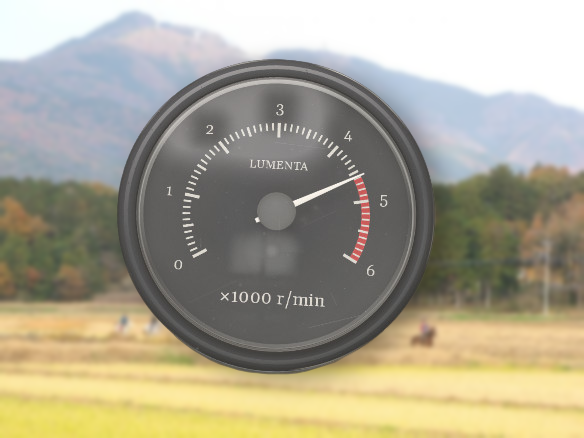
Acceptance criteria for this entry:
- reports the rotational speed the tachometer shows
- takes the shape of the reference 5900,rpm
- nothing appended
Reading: 4600,rpm
